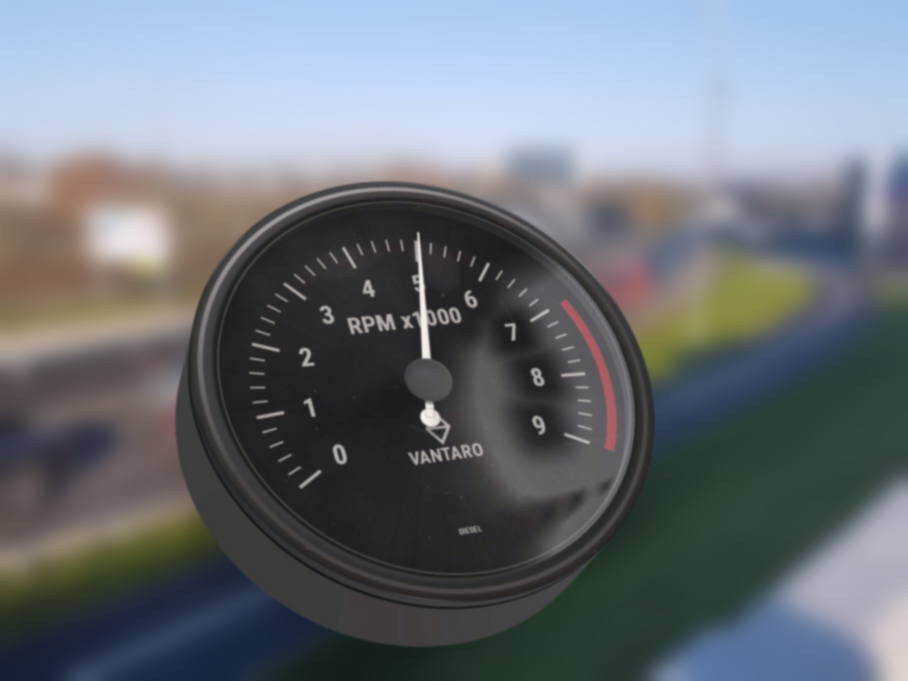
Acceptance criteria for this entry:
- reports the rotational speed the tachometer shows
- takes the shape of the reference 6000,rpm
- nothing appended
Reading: 5000,rpm
